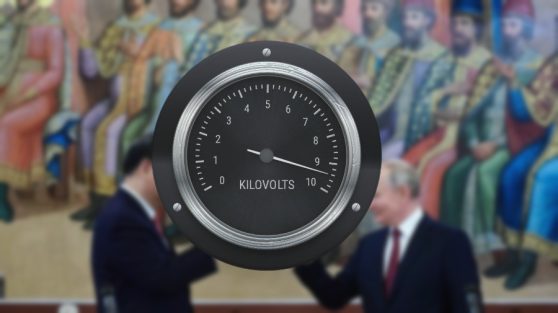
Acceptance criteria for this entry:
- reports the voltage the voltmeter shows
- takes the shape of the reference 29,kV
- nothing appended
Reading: 9.4,kV
